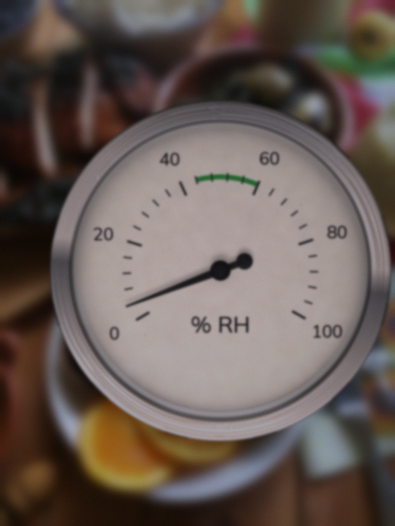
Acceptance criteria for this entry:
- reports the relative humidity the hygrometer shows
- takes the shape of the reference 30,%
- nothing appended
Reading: 4,%
